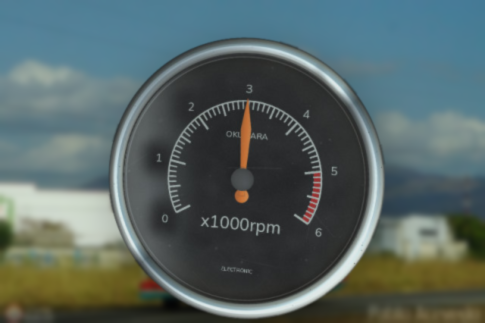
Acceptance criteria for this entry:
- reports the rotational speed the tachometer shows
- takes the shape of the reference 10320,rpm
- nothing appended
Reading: 3000,rpm
